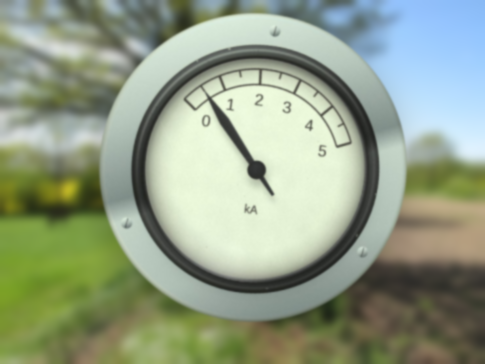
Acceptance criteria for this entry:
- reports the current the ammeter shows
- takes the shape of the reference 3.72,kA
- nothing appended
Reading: 0.5,kA
